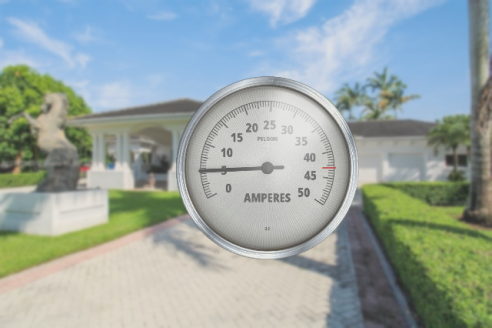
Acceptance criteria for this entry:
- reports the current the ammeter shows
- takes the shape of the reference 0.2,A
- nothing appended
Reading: 5,A
